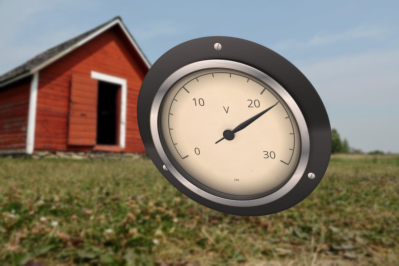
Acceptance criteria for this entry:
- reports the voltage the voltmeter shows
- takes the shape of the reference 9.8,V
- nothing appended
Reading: 22,V
